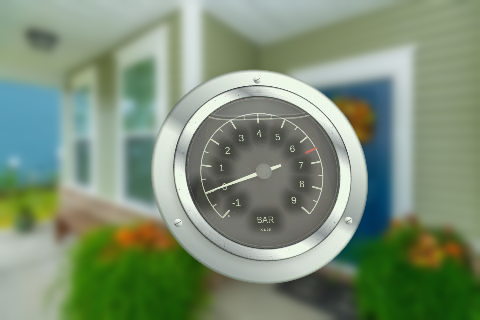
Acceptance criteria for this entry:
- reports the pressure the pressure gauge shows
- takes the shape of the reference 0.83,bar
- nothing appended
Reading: 0,bar
